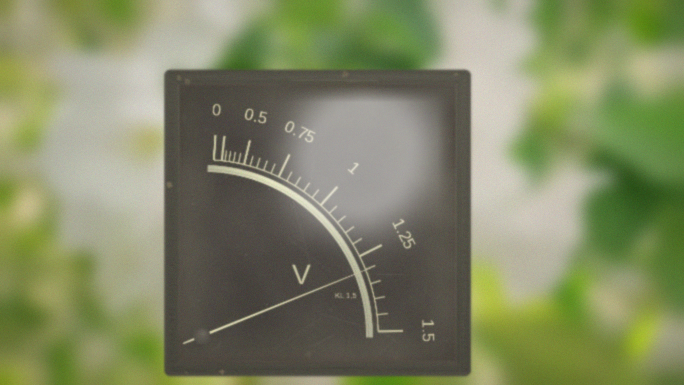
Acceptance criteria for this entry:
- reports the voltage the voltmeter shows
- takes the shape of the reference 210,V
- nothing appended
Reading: 1.3,V
